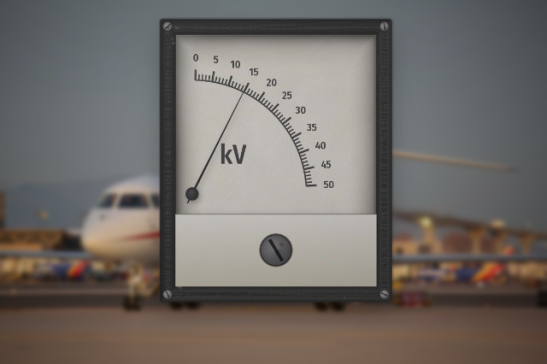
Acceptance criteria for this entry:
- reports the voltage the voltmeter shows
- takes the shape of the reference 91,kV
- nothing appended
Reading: 15,kV
